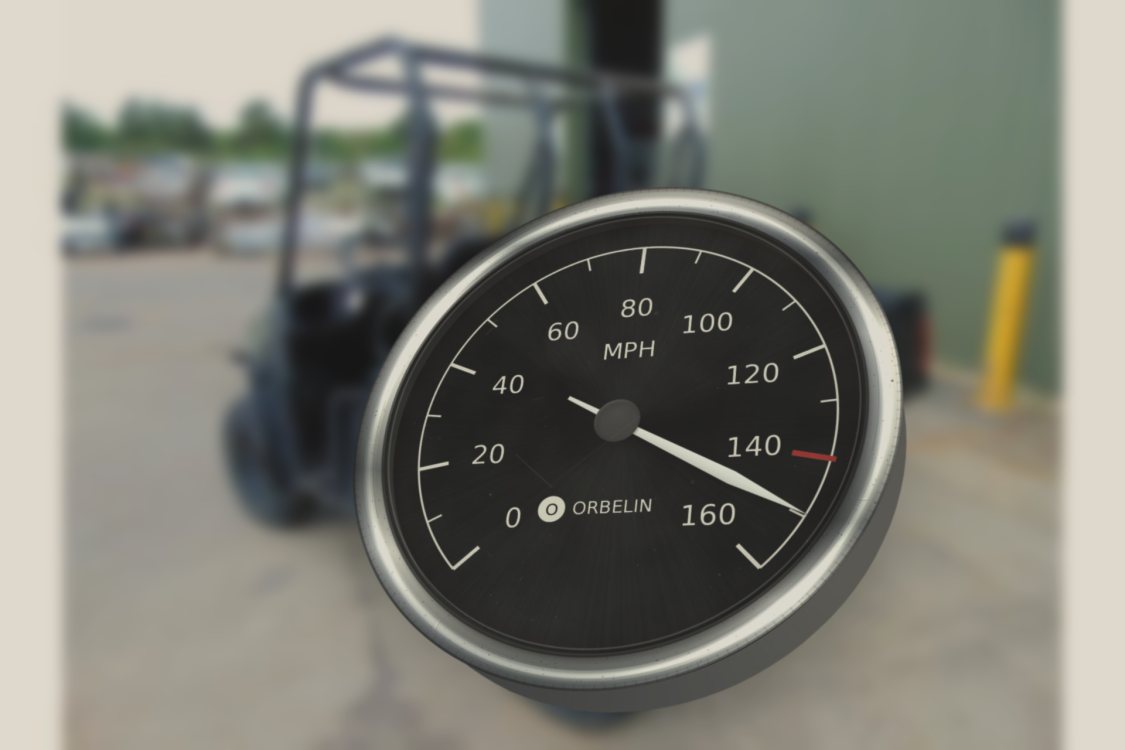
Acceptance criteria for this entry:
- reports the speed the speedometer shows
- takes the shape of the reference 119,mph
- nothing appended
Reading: 150,mph
